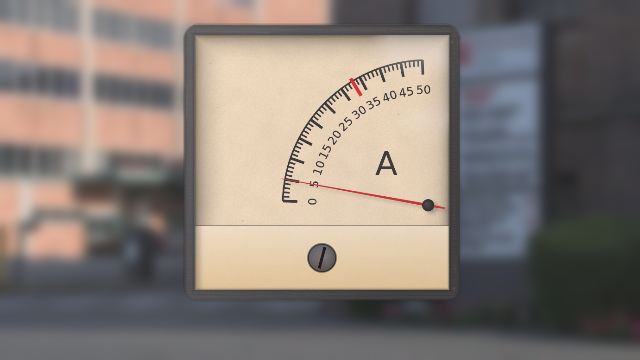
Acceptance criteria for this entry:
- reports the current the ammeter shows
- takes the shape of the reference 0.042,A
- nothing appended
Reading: 5,A
